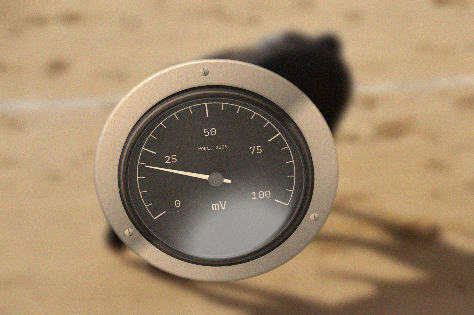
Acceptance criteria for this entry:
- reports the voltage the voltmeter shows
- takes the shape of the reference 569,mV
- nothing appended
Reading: 20,mV
